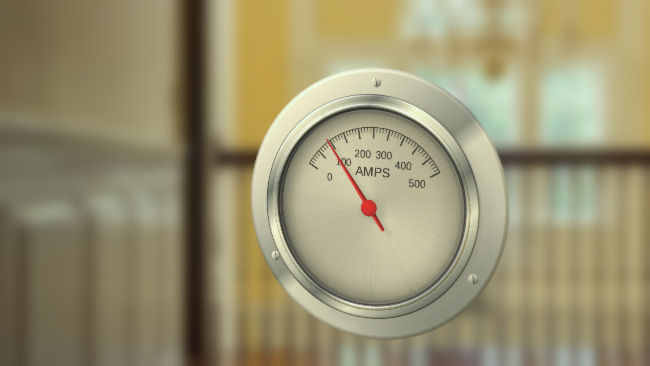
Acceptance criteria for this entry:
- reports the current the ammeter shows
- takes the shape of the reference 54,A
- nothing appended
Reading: 100,A
